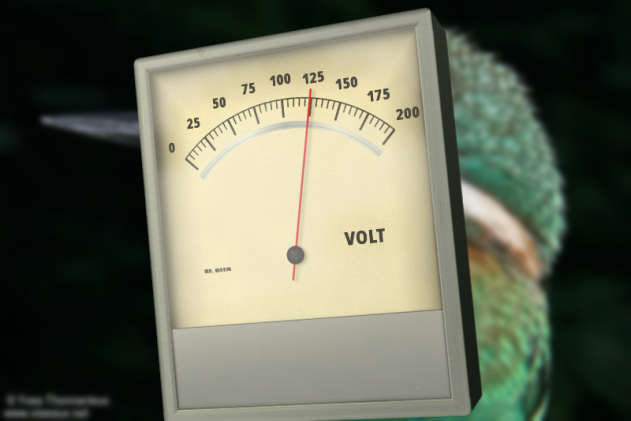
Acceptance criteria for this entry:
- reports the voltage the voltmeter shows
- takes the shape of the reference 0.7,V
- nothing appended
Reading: 125,V
